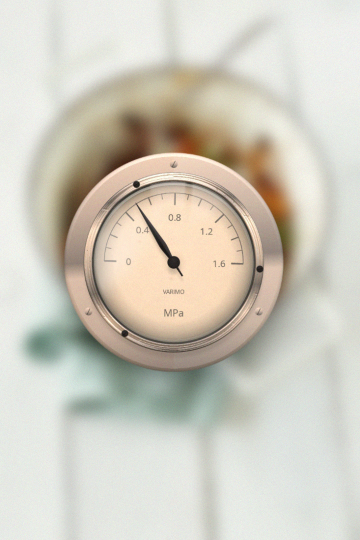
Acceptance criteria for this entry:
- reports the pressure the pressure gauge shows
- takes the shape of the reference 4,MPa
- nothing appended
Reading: 0.5,MPa
